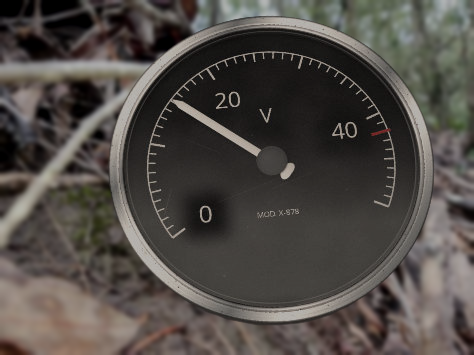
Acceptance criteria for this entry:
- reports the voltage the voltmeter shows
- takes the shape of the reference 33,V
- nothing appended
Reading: 15,V
